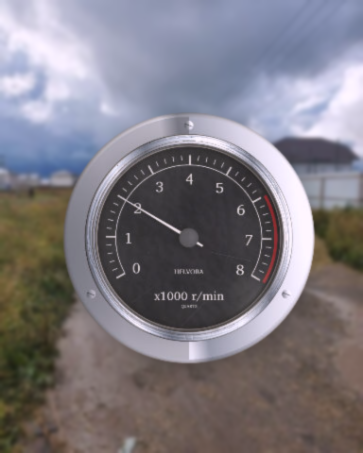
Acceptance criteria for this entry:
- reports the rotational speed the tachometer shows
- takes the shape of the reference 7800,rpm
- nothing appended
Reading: 2000,rpm
